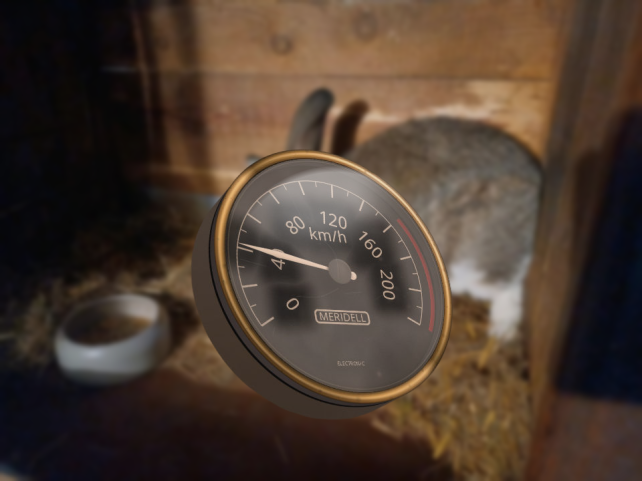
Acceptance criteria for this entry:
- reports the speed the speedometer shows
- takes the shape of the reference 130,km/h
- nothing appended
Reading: 40,km/h
